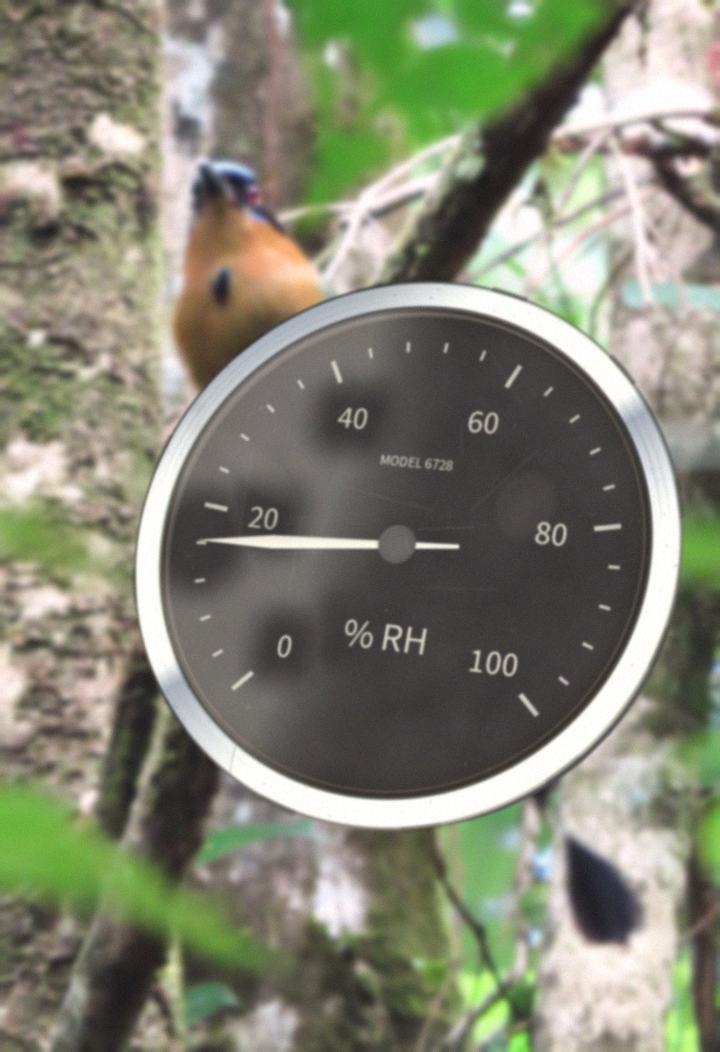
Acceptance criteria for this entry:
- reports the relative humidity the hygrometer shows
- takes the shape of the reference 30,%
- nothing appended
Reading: 16,%
